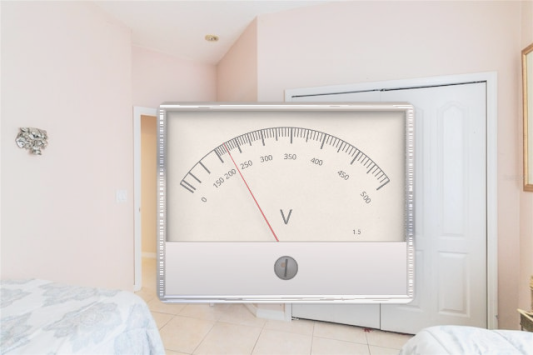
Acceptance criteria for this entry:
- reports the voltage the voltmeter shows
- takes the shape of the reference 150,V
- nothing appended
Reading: 225,V
